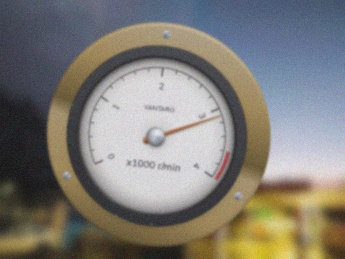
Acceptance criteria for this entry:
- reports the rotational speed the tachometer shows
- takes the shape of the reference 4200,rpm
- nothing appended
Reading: 3100,rpm
